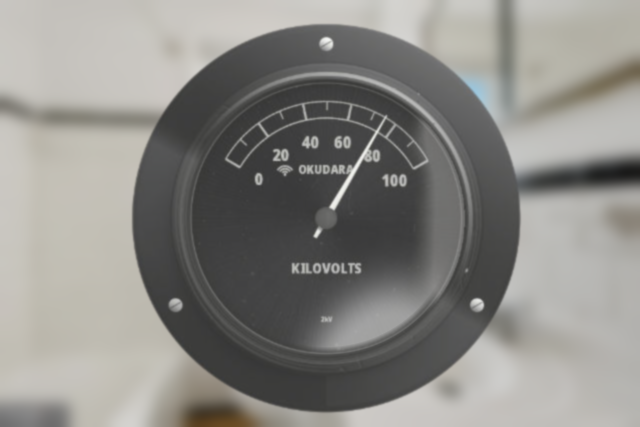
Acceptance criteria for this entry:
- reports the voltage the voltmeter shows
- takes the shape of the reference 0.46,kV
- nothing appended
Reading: 75,kV
